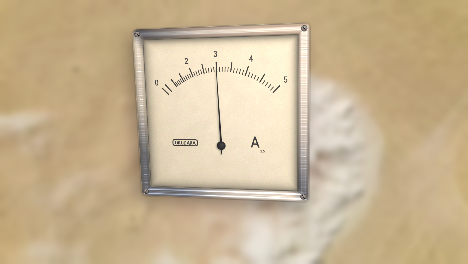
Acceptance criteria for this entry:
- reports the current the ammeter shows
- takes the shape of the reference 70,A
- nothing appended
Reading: 3,A
